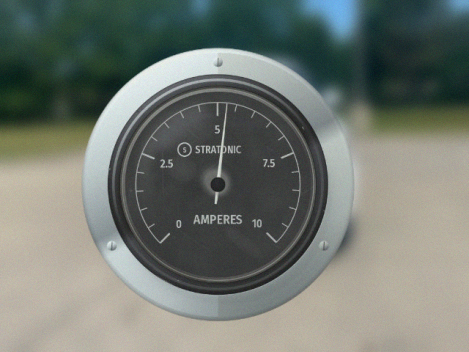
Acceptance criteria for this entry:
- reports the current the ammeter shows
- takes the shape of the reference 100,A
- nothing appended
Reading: 5.25,A
